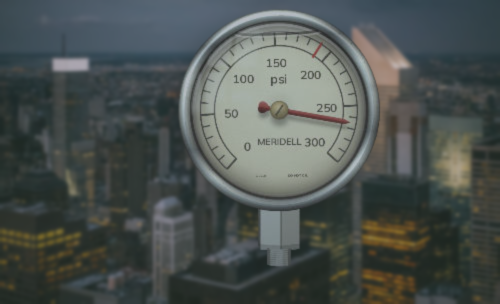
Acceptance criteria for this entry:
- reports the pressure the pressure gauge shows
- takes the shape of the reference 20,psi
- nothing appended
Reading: 265,psi
